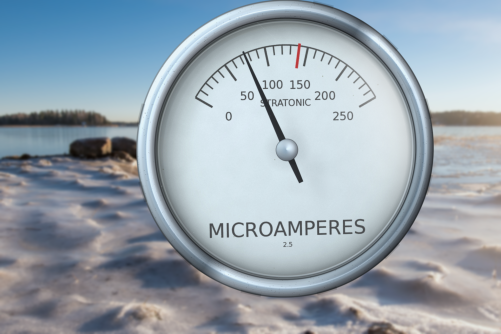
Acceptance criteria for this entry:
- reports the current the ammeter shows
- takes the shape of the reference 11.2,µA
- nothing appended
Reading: 75,µA
